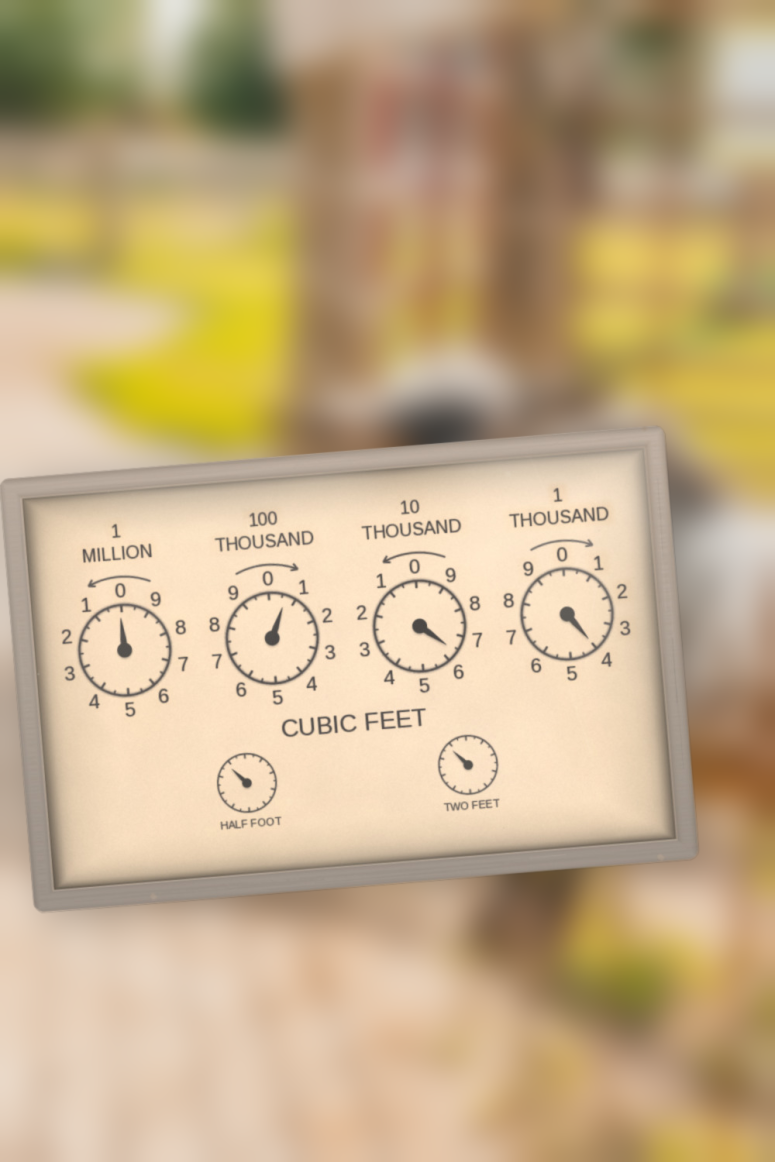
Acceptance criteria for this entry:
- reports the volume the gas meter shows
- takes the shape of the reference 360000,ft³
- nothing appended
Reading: 6400,ft³
